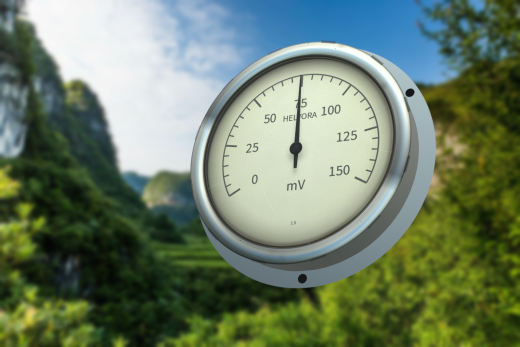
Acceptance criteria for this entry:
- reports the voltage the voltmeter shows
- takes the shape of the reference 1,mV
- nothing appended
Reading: 75,mV
